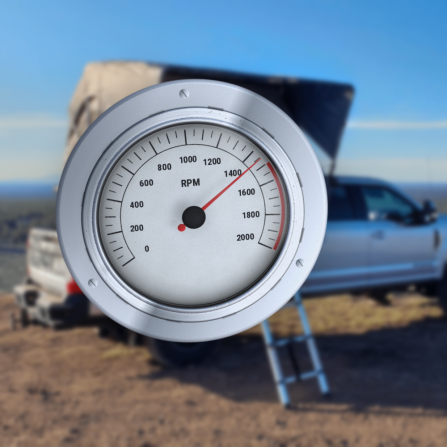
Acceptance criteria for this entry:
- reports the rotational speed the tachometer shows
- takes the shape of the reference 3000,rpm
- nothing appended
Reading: 1450,rpm
